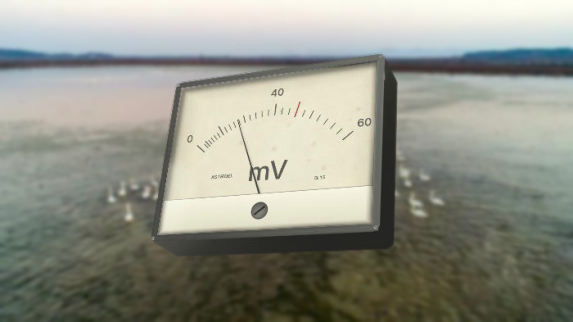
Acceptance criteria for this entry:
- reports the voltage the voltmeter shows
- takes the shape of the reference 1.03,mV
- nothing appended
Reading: 28,mV
